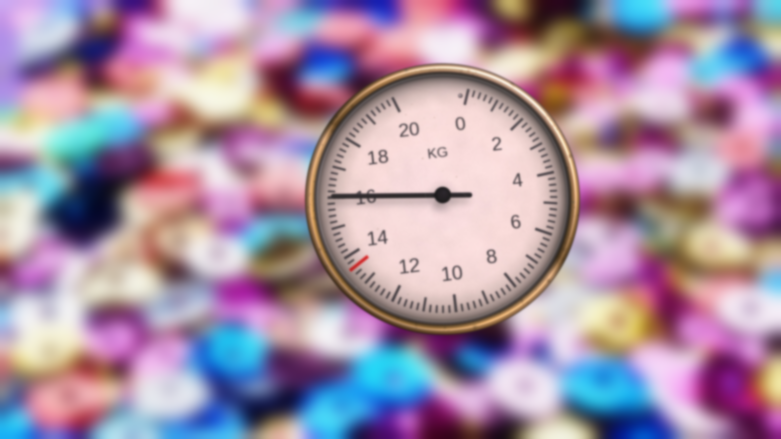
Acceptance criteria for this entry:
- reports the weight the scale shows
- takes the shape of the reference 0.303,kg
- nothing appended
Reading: 16,kg
